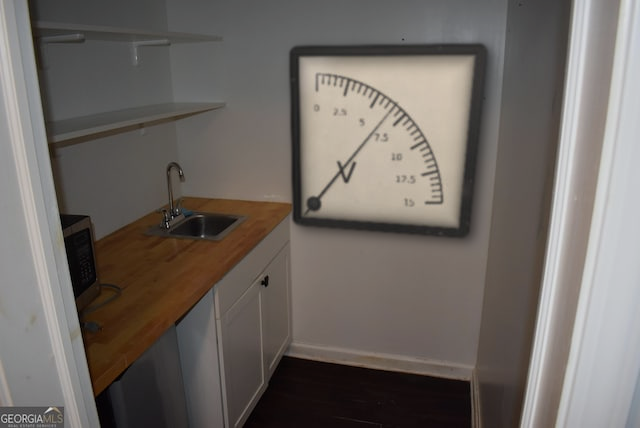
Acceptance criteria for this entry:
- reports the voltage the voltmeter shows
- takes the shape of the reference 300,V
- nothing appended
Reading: 6.5,V
